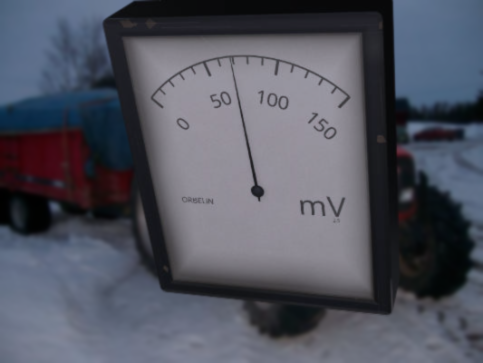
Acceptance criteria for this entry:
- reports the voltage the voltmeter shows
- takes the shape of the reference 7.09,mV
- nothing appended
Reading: 70,mV
